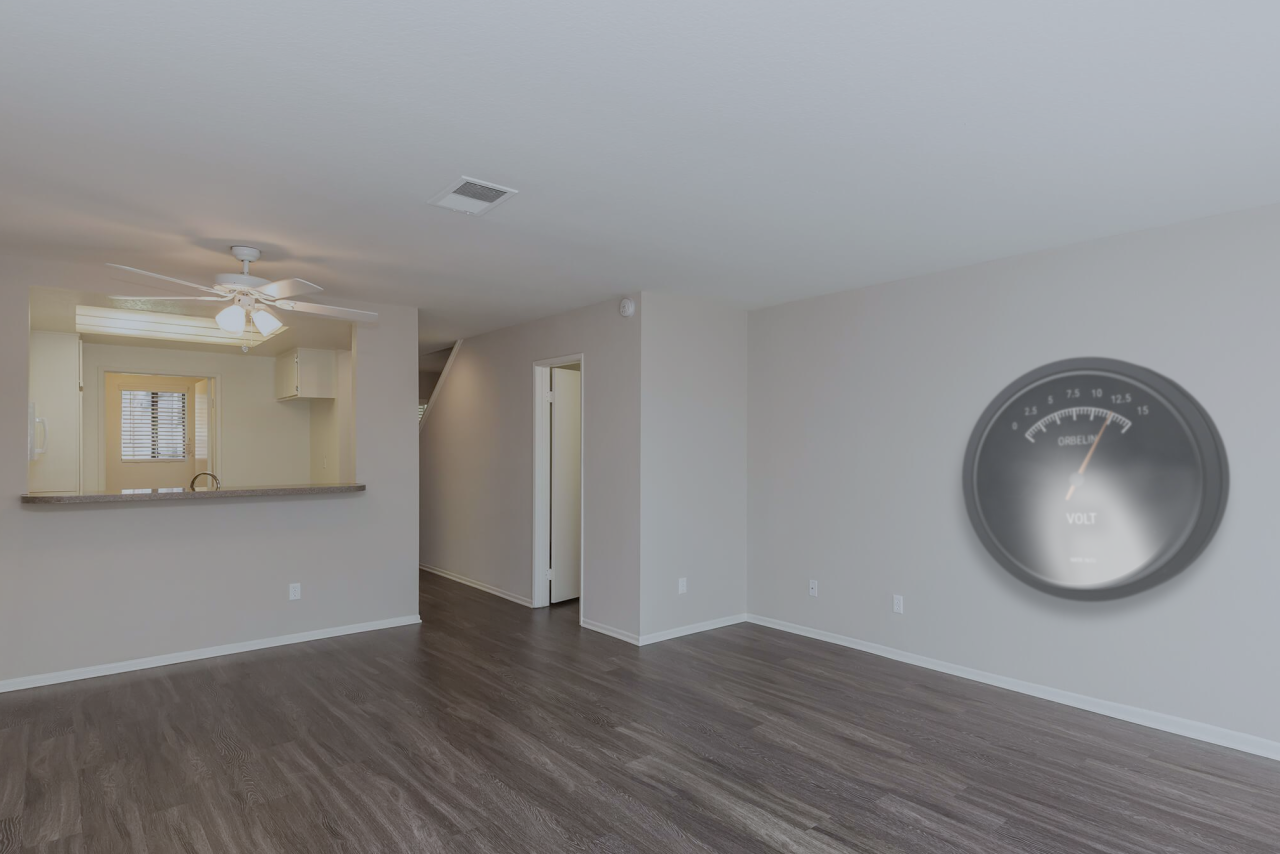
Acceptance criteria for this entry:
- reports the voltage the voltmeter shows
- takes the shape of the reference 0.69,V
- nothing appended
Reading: 12.5,V
